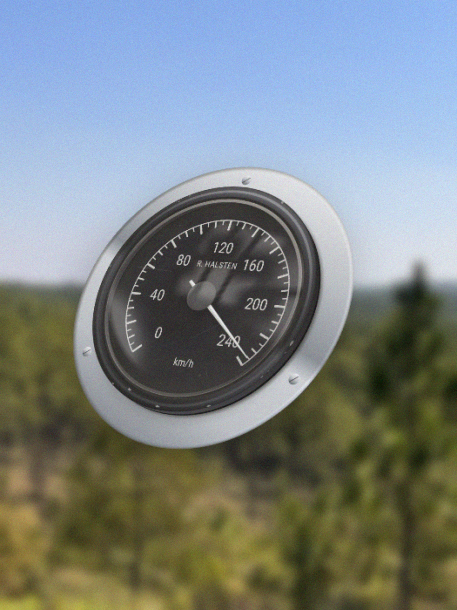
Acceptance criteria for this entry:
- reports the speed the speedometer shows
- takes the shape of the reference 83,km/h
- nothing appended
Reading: 235,km/h
